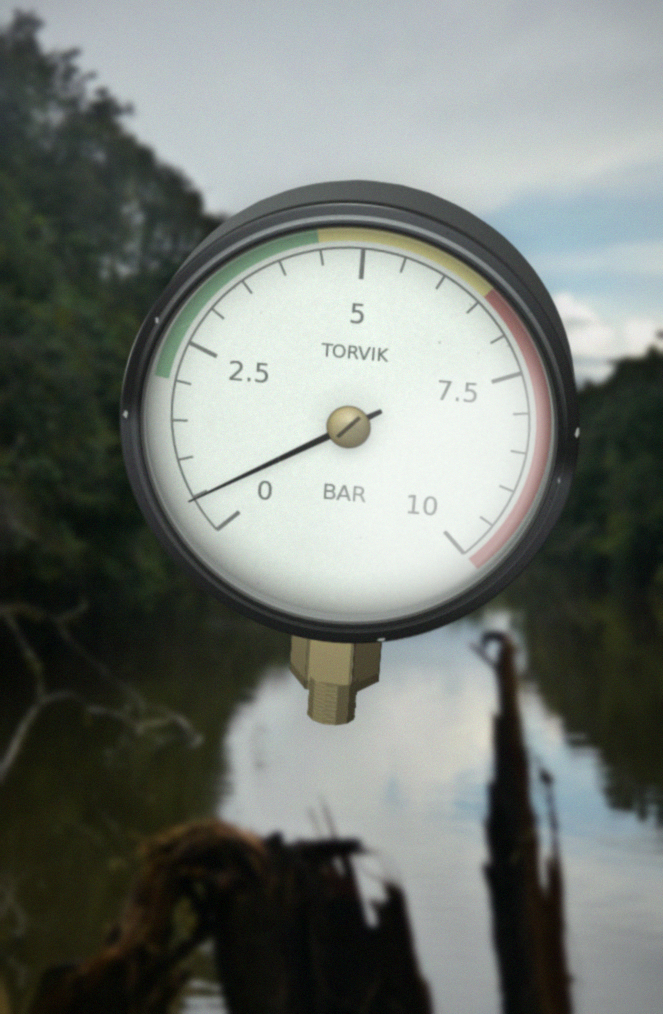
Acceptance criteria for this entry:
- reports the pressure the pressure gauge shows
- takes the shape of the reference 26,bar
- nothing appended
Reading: 0.5,bar
